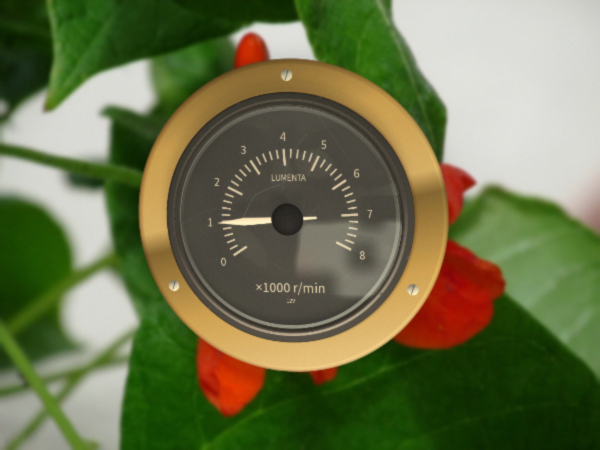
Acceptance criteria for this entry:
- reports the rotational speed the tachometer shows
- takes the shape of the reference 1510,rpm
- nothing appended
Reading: 1000,rpm
